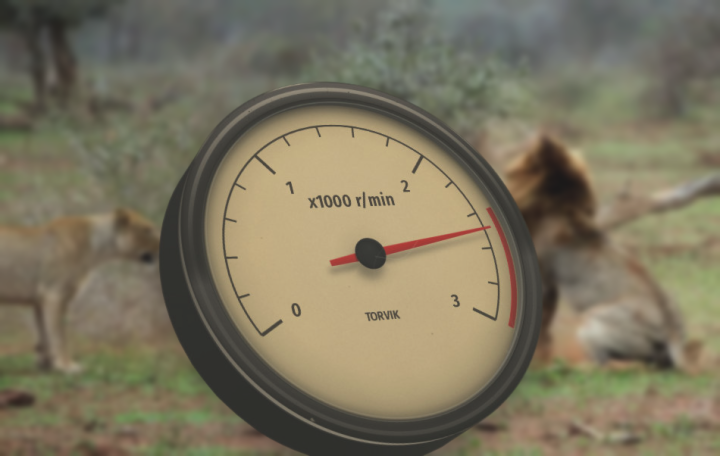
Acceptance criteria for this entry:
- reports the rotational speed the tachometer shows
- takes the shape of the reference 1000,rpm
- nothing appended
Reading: 2500,rpm
